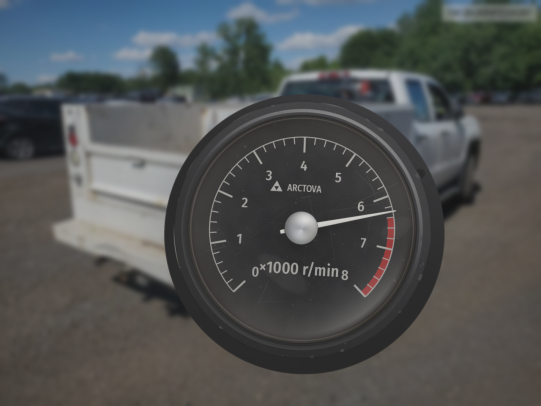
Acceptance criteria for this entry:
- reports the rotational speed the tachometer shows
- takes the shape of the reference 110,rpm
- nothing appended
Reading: 6300,rpm
